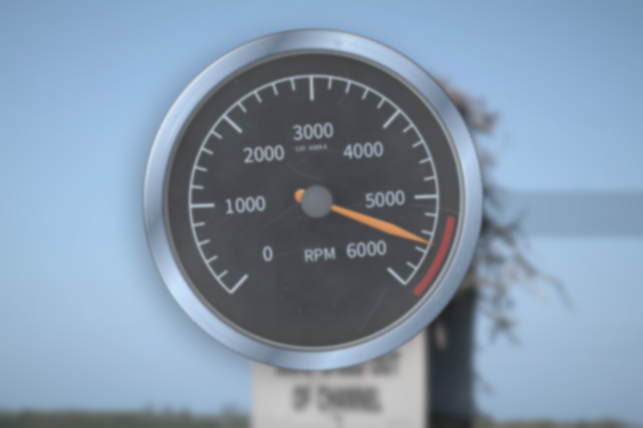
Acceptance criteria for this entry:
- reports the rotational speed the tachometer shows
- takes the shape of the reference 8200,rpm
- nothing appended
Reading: 5500,rpm
